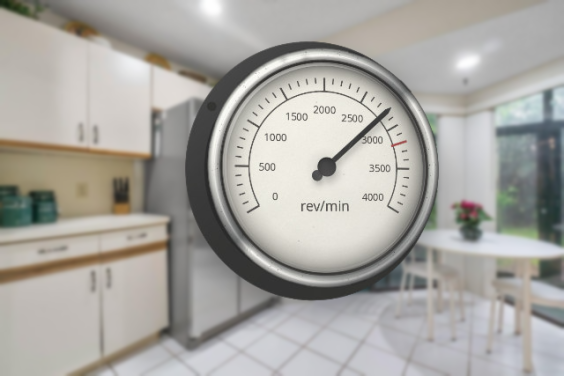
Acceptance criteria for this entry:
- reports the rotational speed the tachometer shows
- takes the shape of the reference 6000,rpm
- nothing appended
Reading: 2800,rpm
